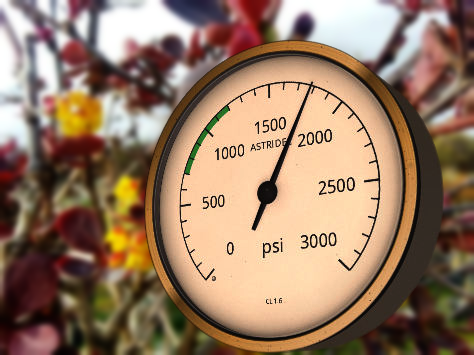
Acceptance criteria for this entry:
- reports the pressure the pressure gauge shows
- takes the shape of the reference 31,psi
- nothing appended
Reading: 1800,psi
